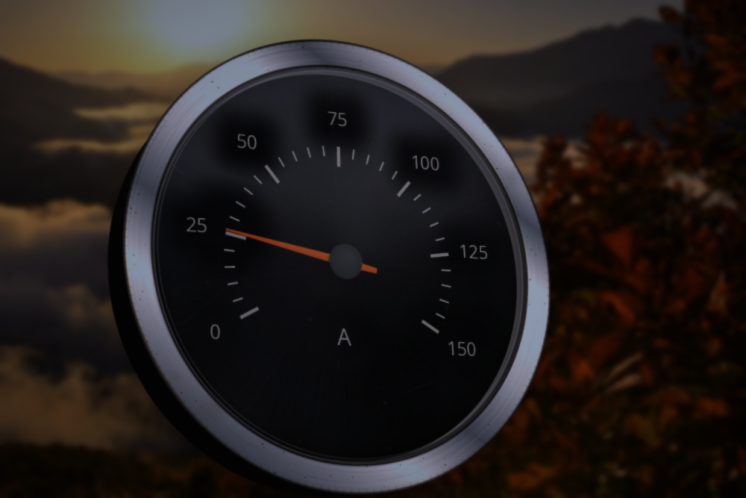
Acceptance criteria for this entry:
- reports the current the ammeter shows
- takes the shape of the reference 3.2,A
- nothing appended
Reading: 25,A
